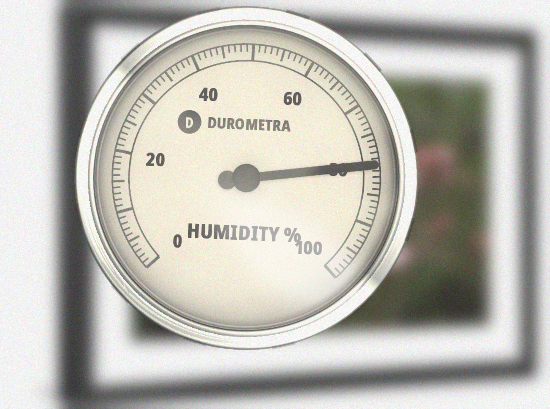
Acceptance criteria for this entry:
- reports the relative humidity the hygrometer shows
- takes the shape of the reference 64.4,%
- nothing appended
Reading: 80,%
